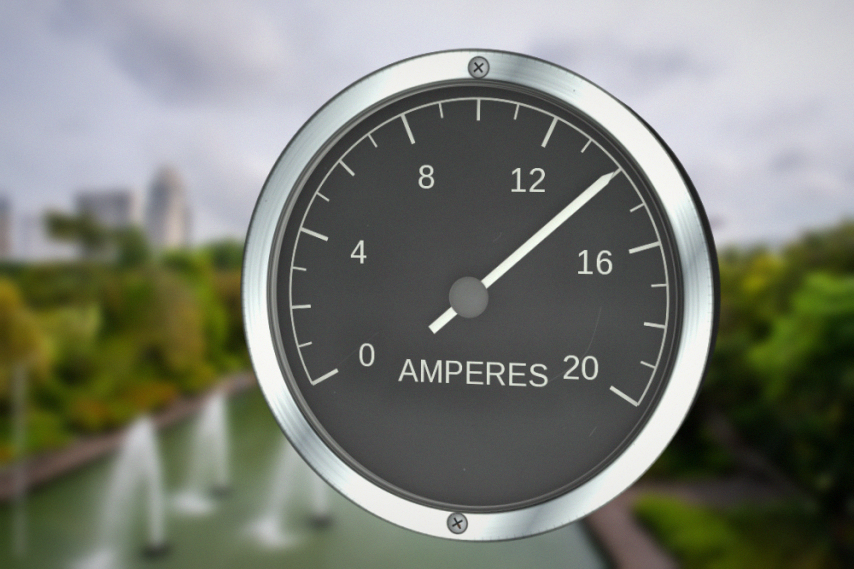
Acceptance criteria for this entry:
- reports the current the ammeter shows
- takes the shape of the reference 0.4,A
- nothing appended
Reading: 14,A
